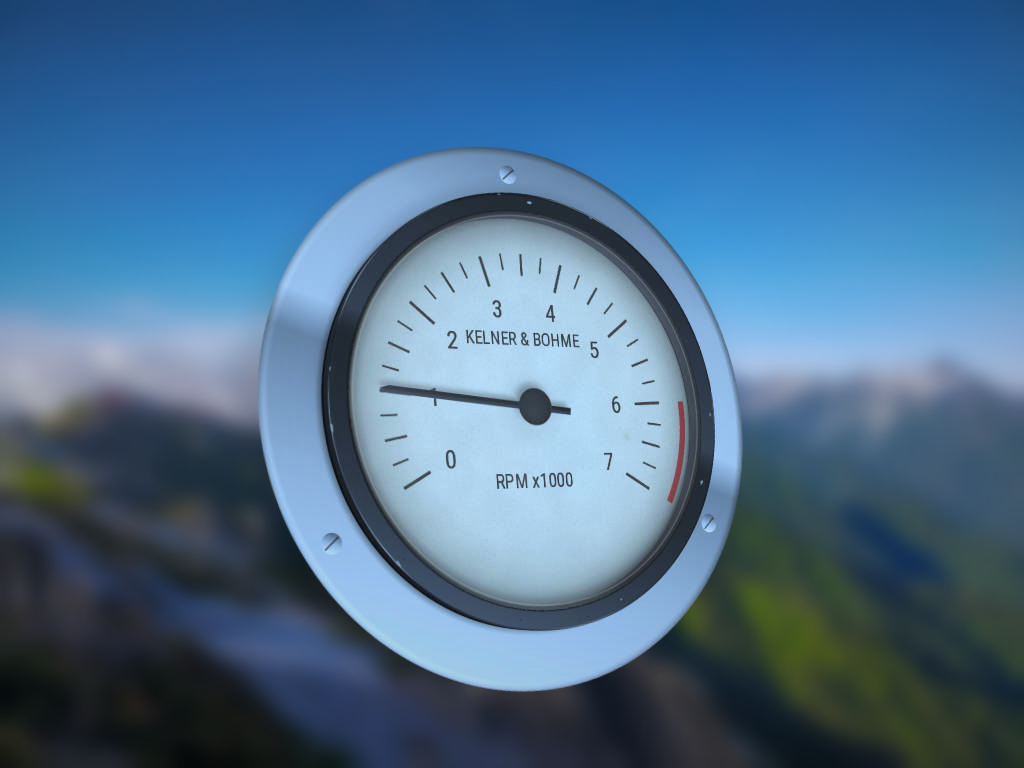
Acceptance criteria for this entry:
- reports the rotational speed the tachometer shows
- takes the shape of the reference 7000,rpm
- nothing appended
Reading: 1000,rpm
